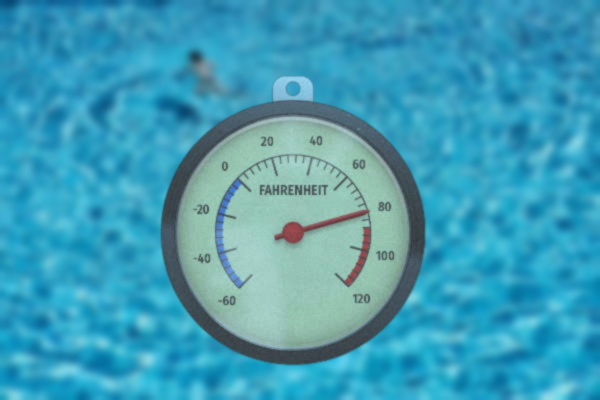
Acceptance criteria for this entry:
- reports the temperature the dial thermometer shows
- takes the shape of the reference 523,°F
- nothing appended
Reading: 80,°F
